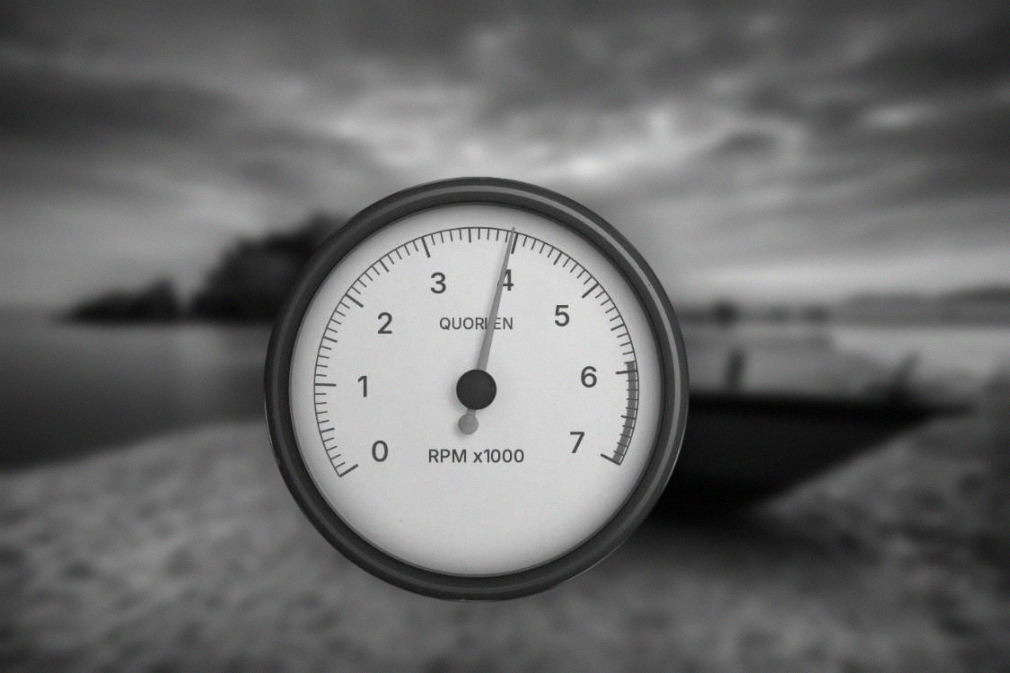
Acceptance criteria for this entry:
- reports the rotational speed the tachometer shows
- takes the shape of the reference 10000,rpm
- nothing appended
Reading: 3950,rpm
